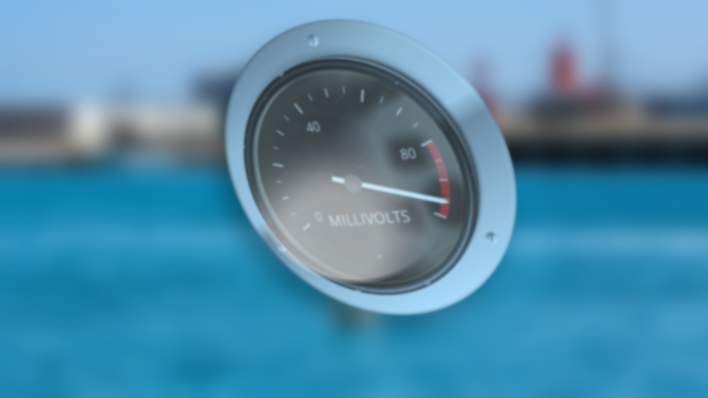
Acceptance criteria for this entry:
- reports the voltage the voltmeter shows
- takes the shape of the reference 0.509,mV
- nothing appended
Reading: 95,mV
